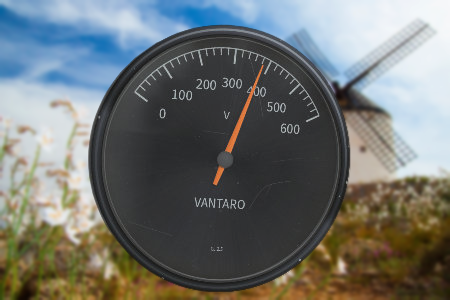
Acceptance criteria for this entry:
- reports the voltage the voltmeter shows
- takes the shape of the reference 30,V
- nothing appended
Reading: 380,V
